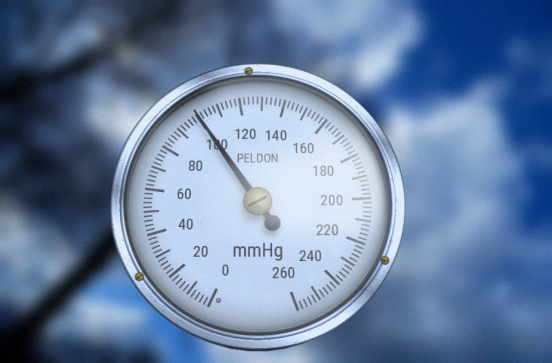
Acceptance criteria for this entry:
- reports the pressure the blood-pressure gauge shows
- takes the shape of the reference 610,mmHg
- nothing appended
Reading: 100,mmHg
